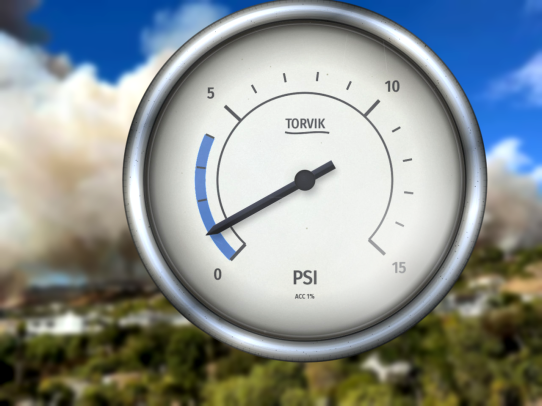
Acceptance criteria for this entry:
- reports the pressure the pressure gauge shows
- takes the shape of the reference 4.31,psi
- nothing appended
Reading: 1,psi
